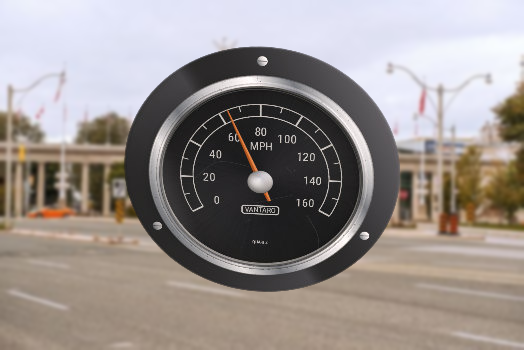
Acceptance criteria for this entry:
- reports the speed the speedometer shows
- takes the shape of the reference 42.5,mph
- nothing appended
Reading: 65,mph
